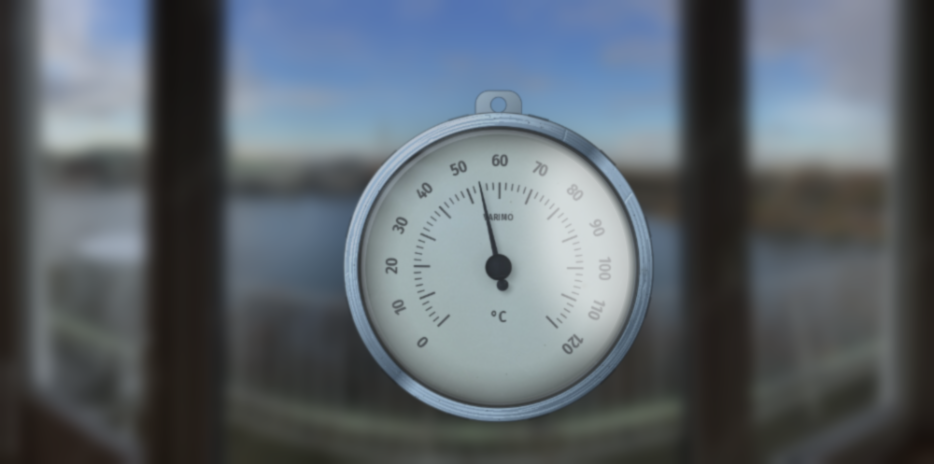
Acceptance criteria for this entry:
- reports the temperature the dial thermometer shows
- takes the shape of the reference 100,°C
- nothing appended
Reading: 54,°C
